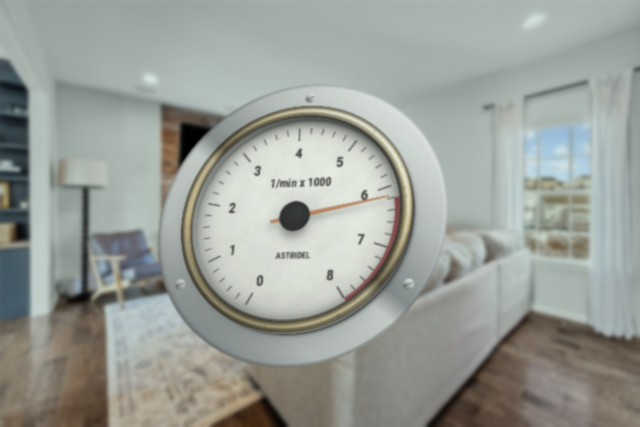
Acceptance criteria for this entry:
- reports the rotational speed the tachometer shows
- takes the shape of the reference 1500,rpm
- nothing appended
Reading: 6200,rpm
